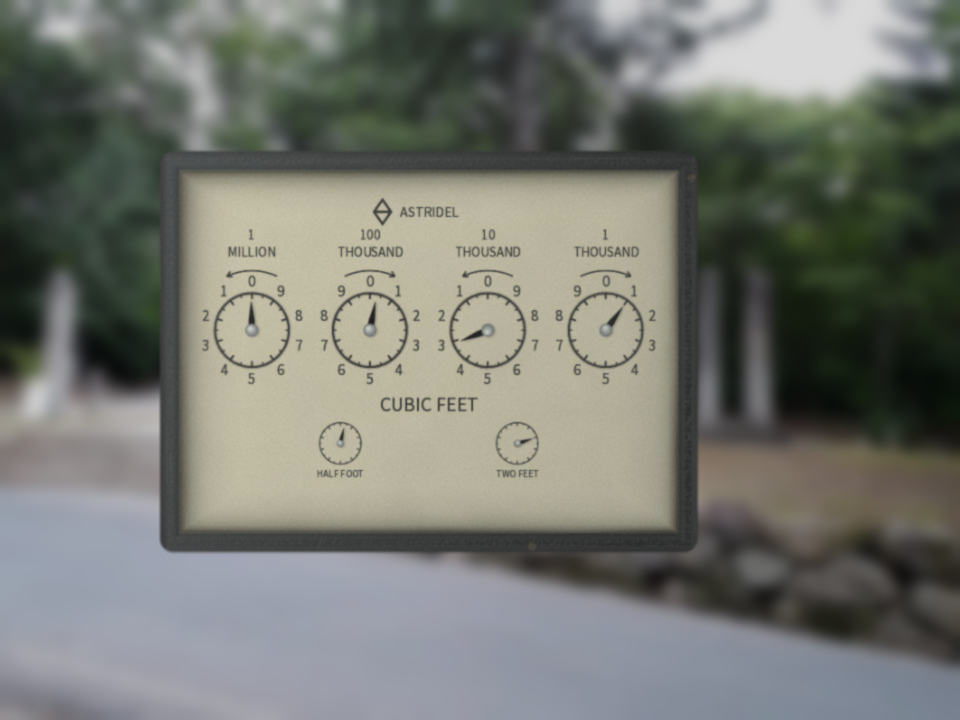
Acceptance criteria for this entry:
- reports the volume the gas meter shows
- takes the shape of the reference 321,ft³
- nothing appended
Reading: 3100,ft³
